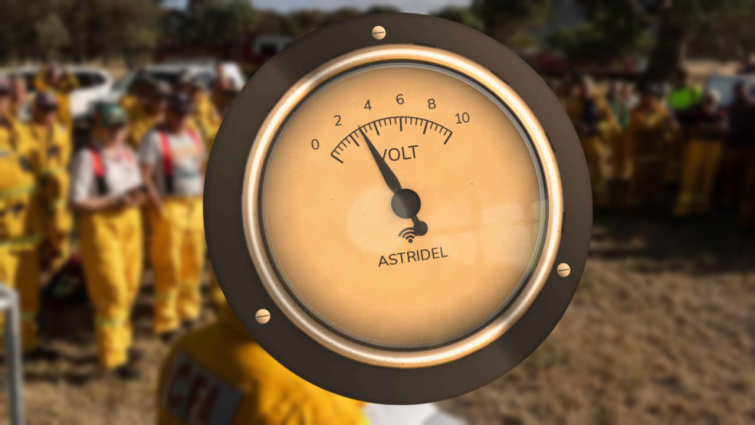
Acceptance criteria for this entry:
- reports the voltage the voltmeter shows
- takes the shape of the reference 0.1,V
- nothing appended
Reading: 2.8,V
